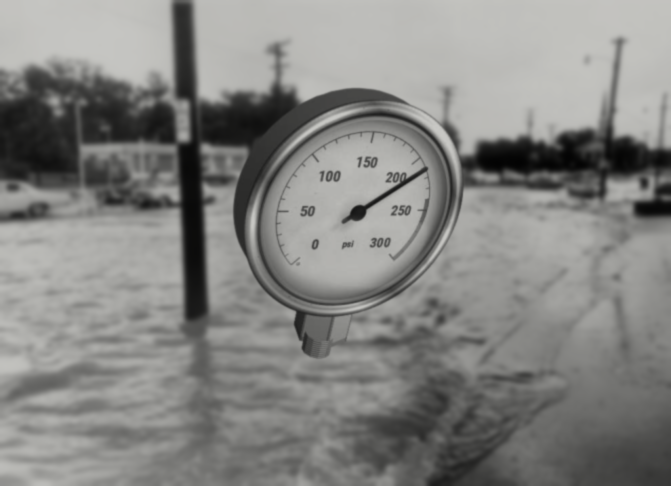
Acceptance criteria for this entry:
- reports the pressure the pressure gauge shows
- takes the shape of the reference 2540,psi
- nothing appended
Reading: 210,psi
